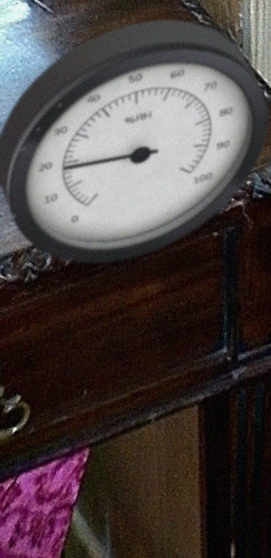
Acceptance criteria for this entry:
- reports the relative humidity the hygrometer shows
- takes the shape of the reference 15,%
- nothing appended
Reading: 20,%
